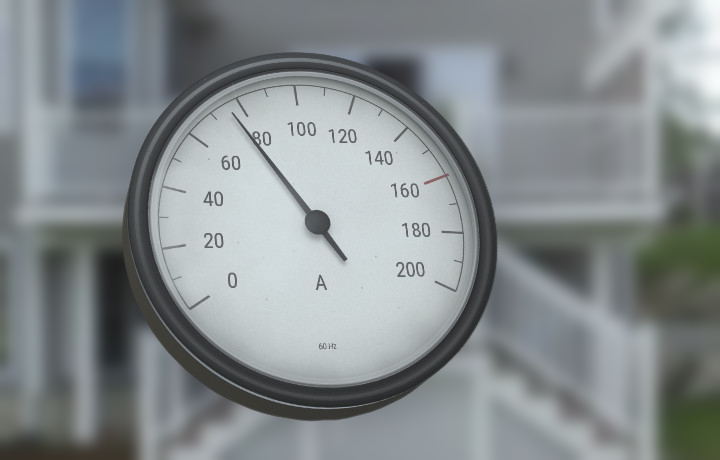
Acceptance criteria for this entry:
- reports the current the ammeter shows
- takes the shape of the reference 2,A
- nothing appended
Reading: 75,A
